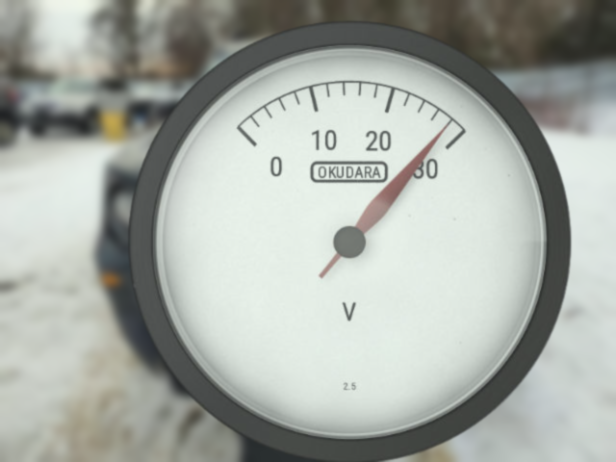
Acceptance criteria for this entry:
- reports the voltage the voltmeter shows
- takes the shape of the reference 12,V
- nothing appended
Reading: 28,V
